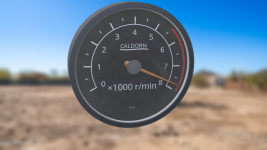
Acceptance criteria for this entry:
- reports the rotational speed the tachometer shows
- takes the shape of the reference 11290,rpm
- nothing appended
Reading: 7750,rpm
